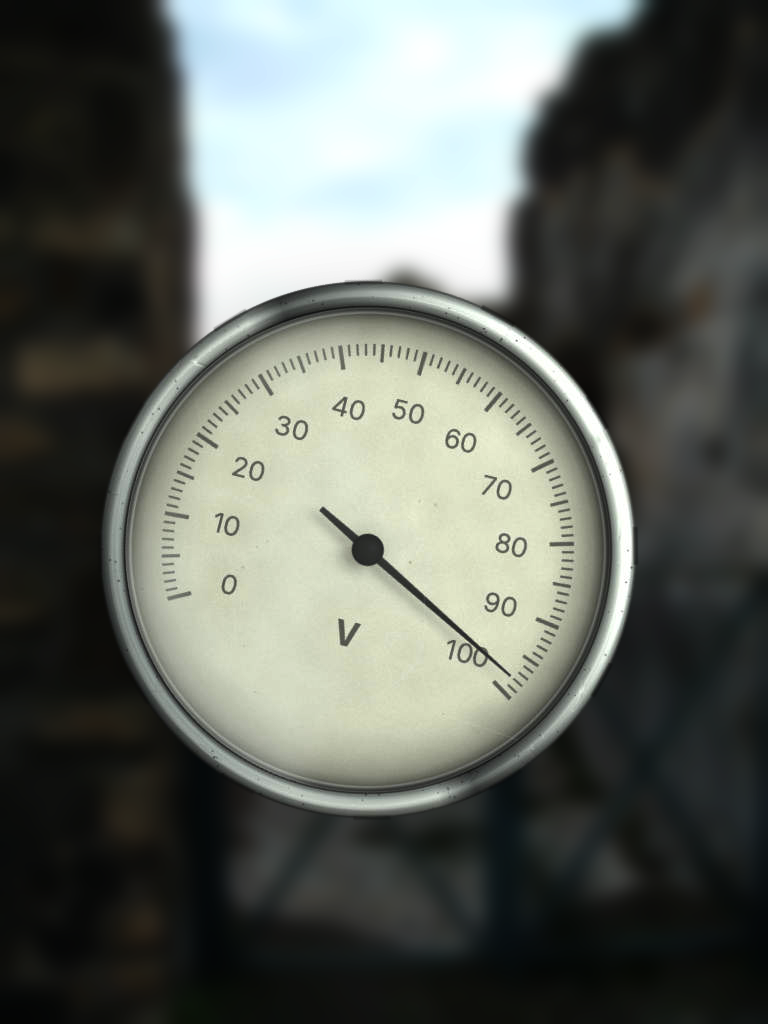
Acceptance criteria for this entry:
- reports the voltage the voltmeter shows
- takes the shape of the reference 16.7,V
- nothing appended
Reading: 98,V
